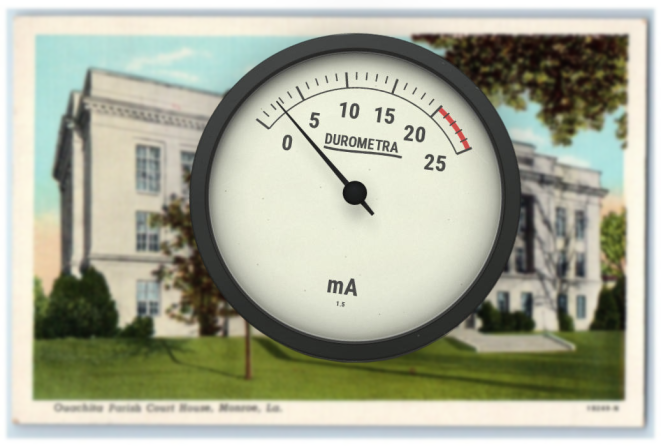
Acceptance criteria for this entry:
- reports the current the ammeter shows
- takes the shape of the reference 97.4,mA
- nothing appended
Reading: 2.5,mA
